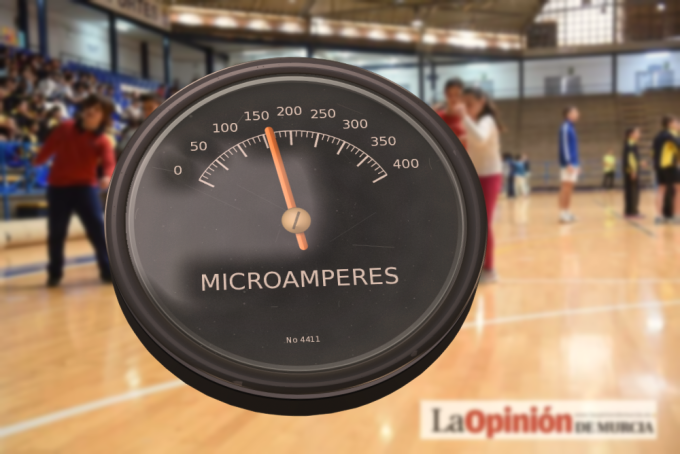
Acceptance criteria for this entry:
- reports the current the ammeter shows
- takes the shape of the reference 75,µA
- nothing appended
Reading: 160,µA
